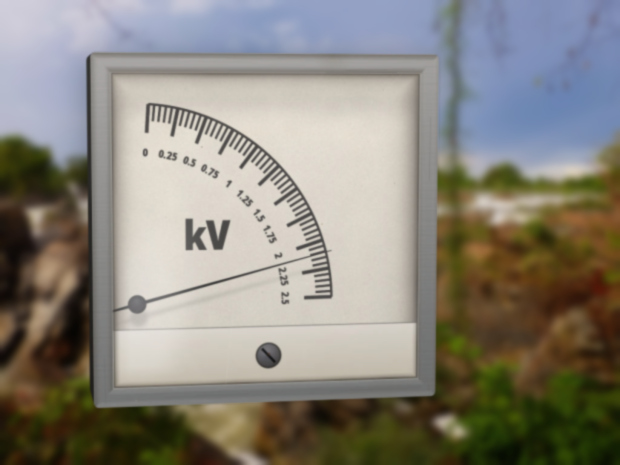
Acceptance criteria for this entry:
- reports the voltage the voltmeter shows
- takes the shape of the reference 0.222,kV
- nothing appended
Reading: 2.1,kV
